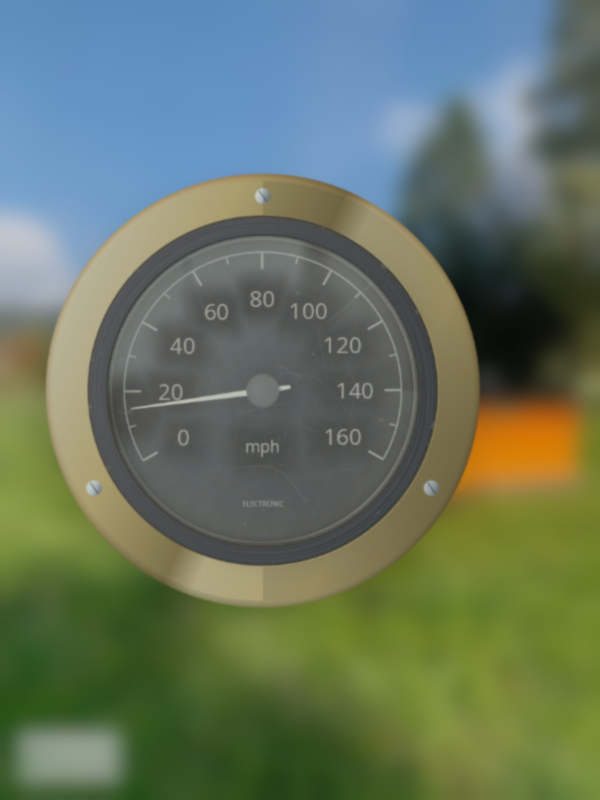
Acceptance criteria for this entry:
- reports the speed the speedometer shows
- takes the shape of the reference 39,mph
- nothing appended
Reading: 15,mph
